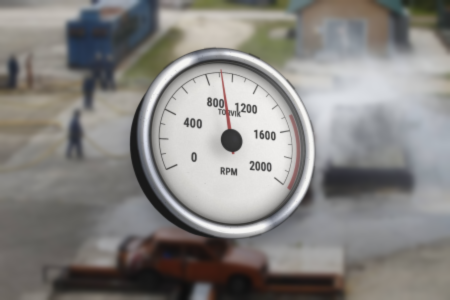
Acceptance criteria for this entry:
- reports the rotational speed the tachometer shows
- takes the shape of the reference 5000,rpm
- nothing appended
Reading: 900,rpm
